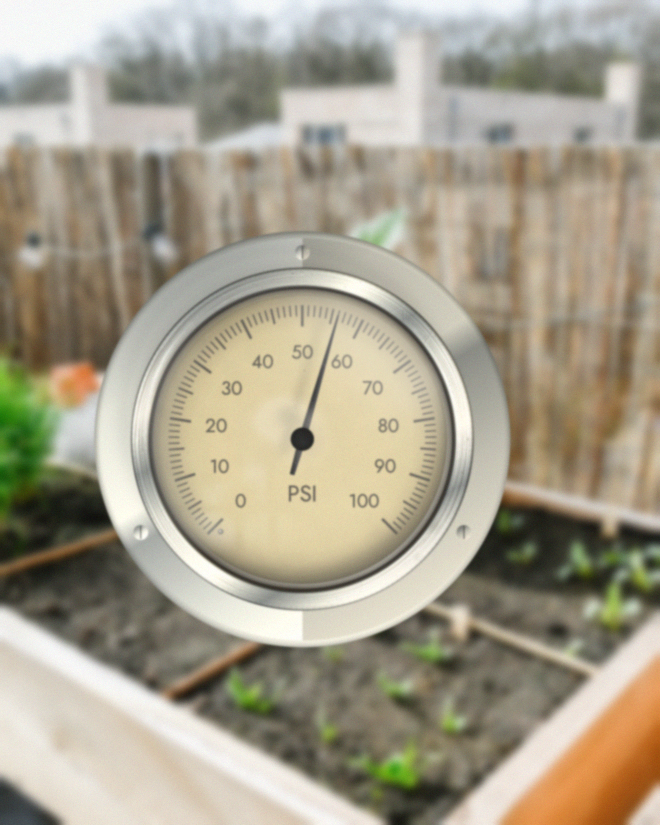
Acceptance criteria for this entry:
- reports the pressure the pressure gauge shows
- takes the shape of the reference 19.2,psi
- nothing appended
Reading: 56,psi
